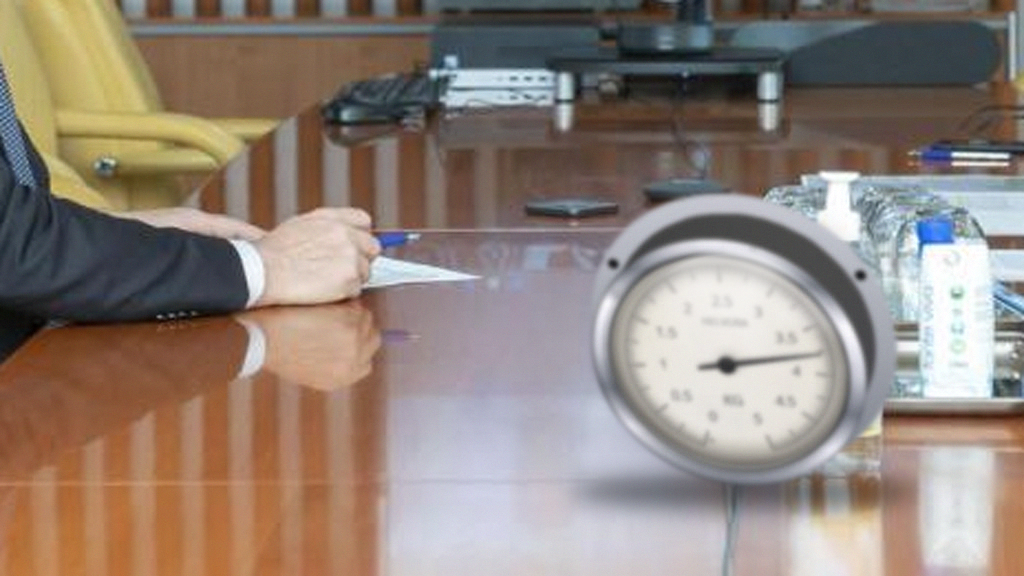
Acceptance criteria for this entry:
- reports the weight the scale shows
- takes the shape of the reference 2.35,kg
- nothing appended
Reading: 3.75,kg
